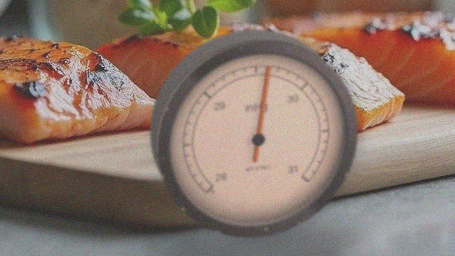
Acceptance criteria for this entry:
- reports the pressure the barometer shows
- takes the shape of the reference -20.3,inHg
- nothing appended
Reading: 29.6,inHg
